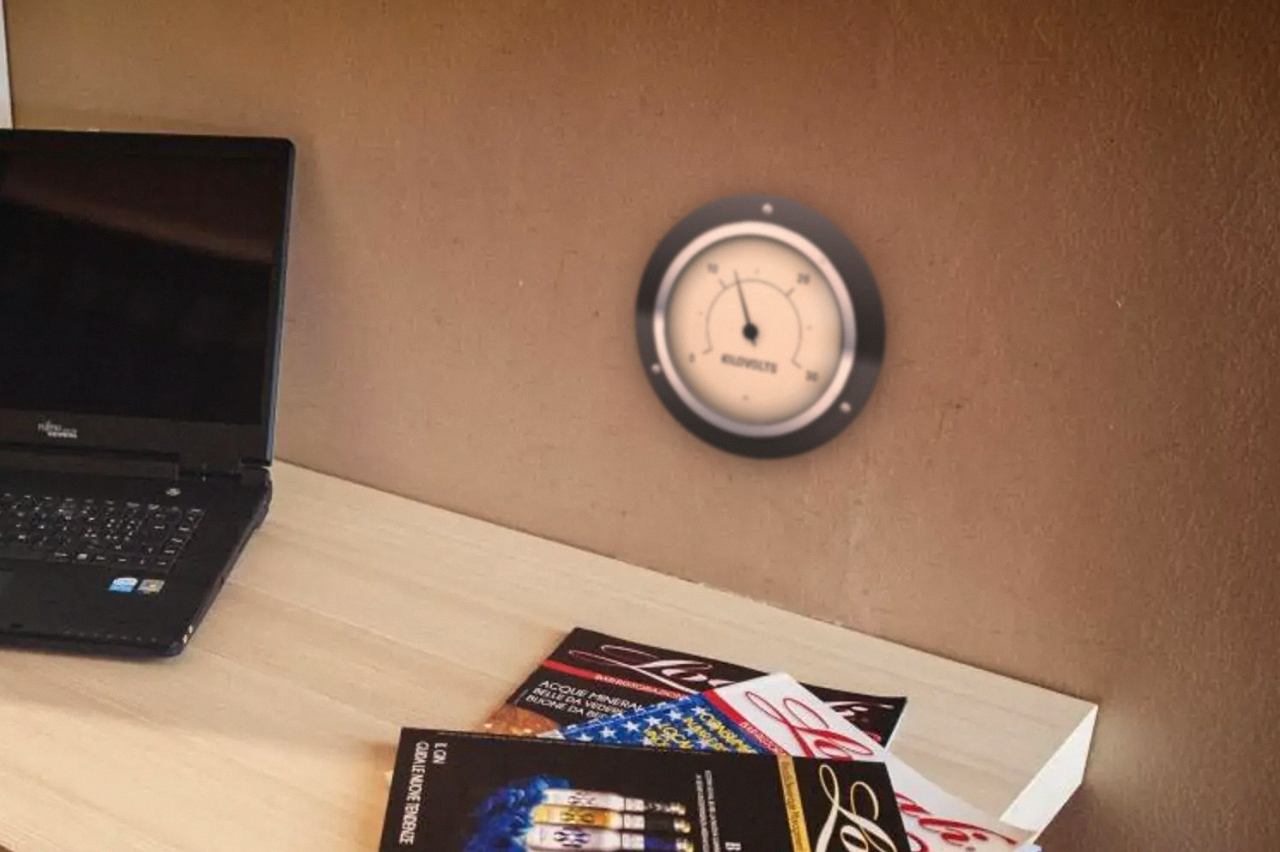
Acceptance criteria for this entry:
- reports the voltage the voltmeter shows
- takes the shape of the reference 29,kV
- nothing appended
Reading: 12.5,kV
